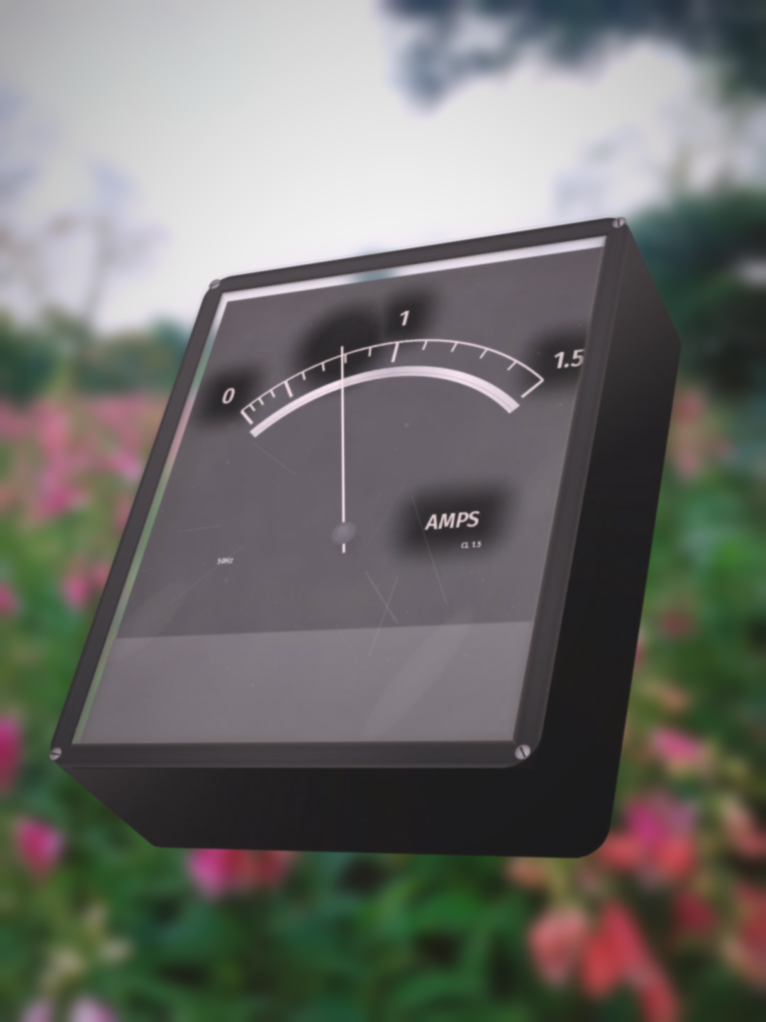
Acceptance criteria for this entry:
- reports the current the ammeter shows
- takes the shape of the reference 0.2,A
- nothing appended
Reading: 0.8,A
